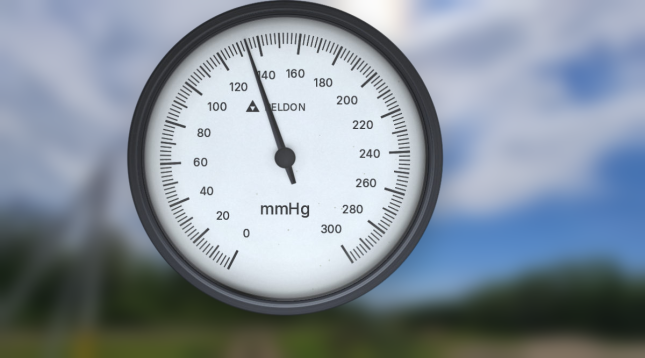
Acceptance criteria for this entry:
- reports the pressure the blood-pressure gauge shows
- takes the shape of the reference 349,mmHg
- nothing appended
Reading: 134,mmHg
